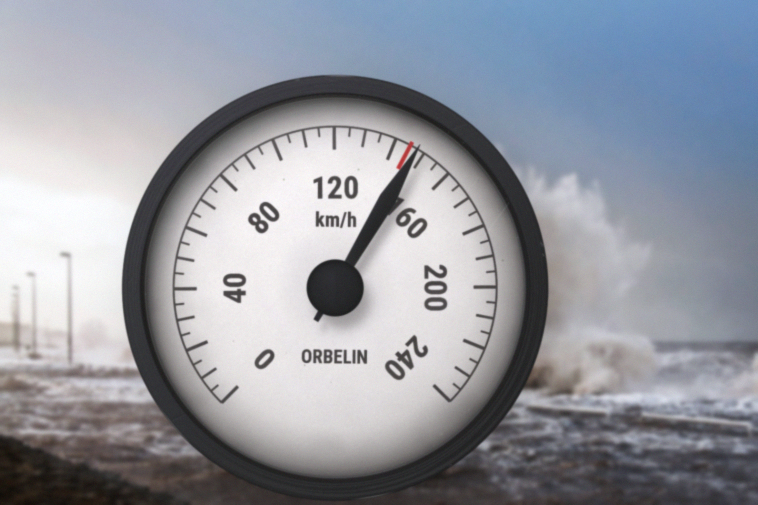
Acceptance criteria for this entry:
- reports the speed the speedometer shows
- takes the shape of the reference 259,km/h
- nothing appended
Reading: 147.5,km/h
